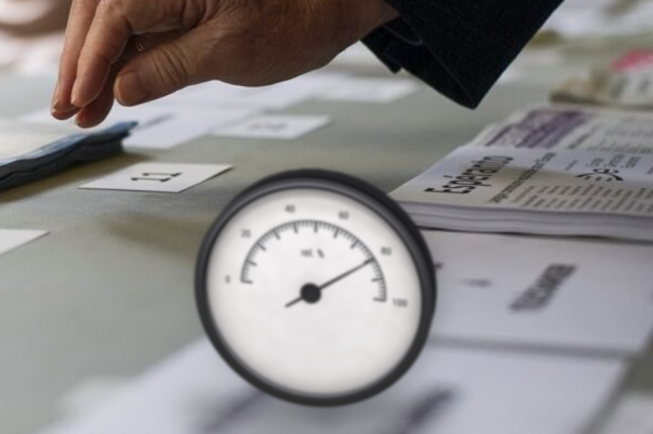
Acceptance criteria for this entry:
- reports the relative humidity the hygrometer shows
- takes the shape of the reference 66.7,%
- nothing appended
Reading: 80,%
